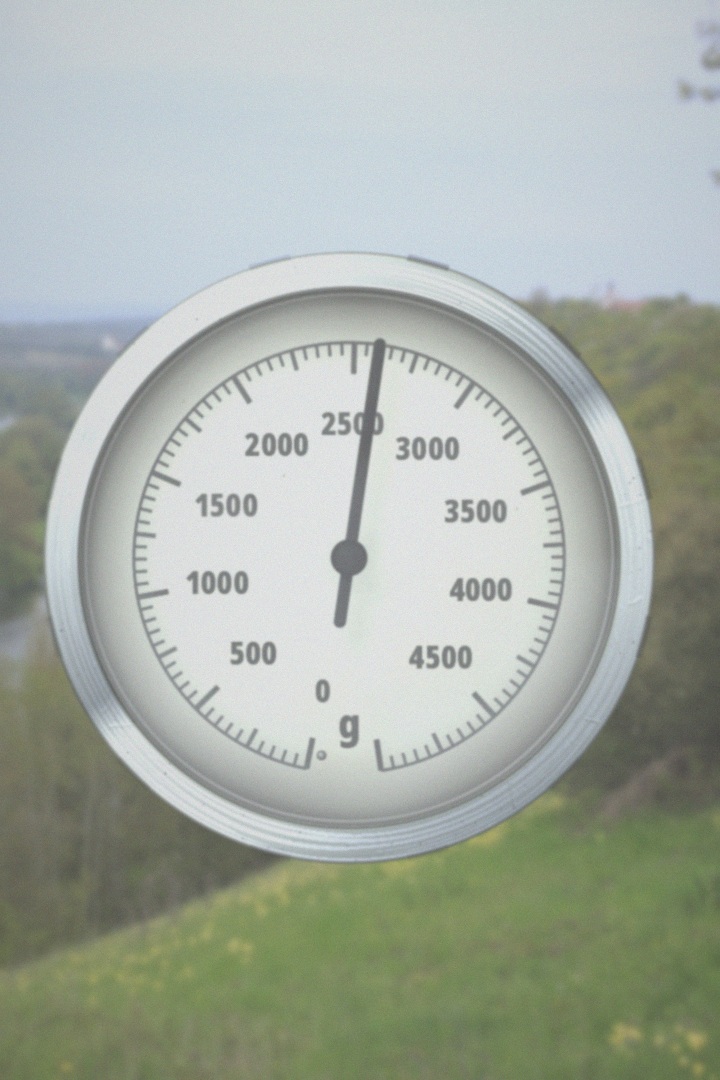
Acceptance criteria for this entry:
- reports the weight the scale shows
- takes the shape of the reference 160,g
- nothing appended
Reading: 2600,g
